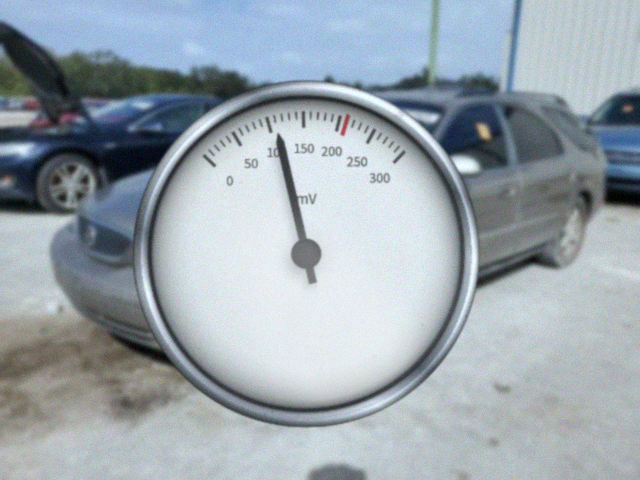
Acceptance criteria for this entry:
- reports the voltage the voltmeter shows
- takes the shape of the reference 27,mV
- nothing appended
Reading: 110,mV
